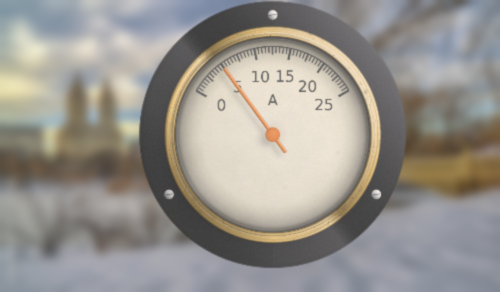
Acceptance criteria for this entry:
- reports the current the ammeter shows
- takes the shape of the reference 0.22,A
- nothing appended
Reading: 5,A
